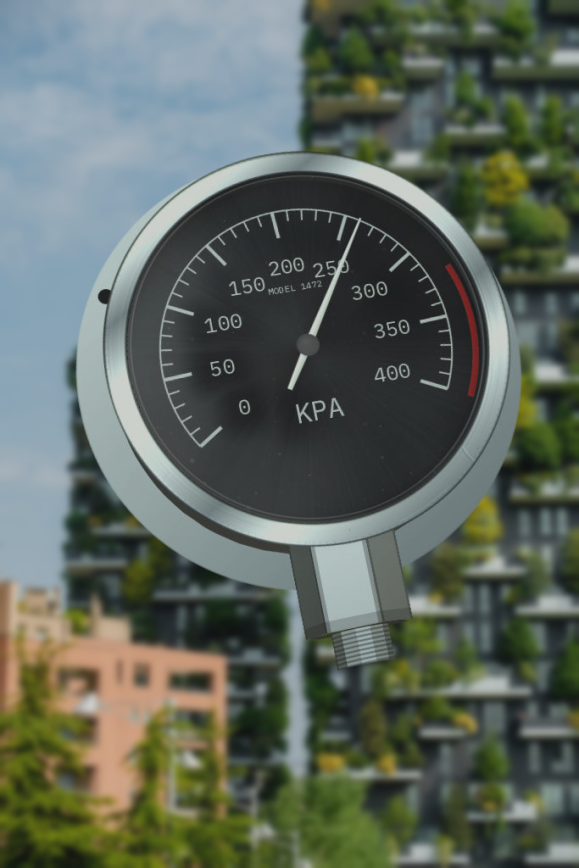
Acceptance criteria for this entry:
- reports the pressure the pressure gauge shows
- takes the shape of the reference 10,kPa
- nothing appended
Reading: 260,kPa
